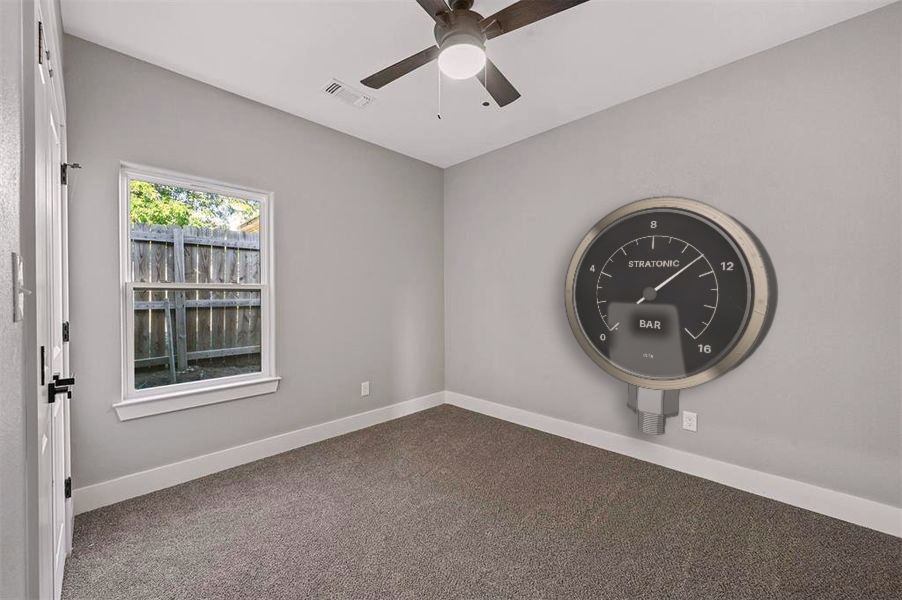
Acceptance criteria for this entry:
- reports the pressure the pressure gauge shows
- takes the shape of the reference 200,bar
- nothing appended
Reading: 11,bar
